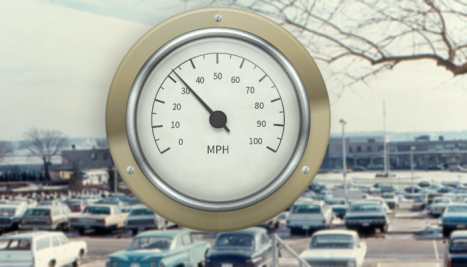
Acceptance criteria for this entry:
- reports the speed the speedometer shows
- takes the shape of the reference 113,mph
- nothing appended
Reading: 32.5,mph
